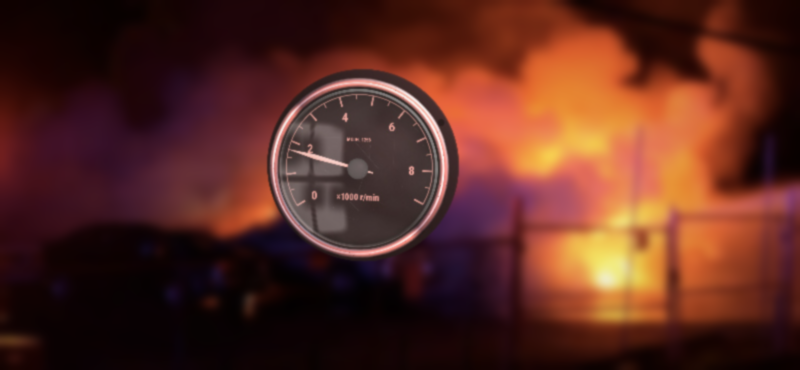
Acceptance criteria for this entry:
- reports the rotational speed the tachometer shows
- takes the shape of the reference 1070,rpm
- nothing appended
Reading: 1750,rpm
